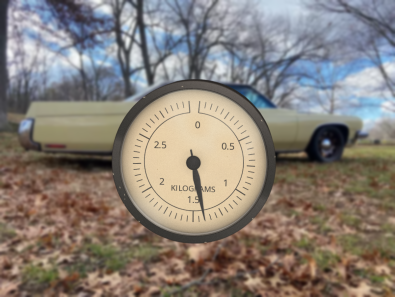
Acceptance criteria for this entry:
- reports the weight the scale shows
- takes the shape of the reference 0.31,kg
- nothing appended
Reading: 1.4,kg
